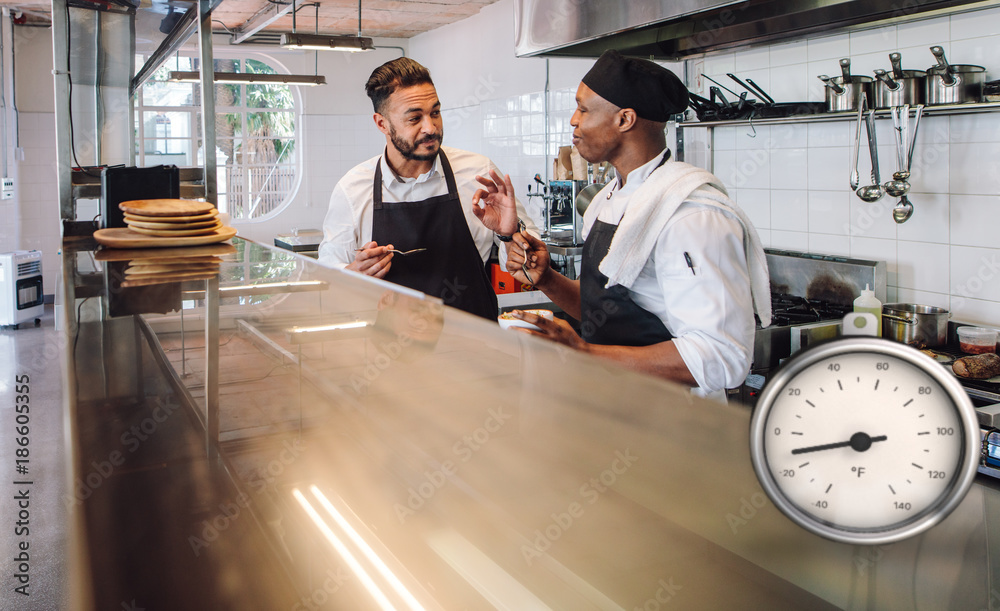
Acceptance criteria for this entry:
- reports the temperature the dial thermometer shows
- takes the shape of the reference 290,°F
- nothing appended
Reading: -10,°F
